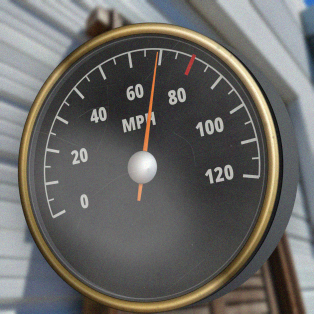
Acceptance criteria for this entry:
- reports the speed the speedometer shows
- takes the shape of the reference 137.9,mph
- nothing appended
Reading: 70,mph
